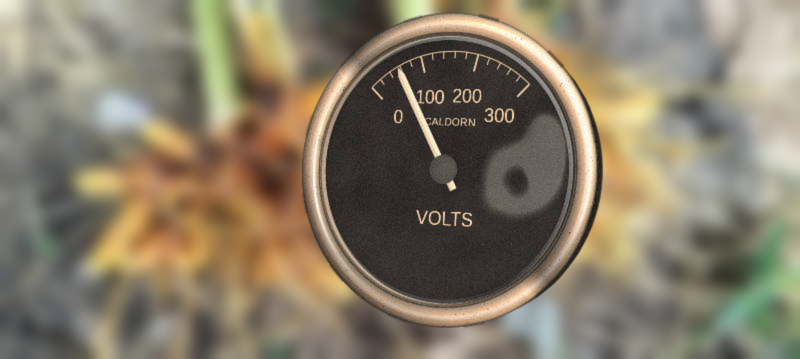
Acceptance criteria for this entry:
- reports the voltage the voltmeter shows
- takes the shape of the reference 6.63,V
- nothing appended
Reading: 60,V
